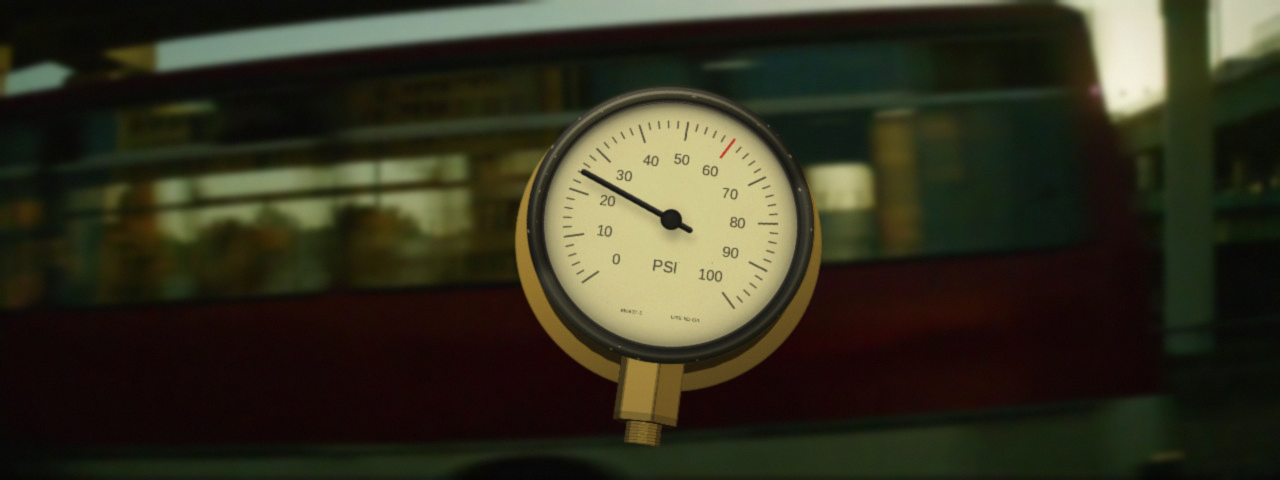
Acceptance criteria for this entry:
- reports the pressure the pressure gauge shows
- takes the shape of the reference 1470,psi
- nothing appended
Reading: 24,psi
